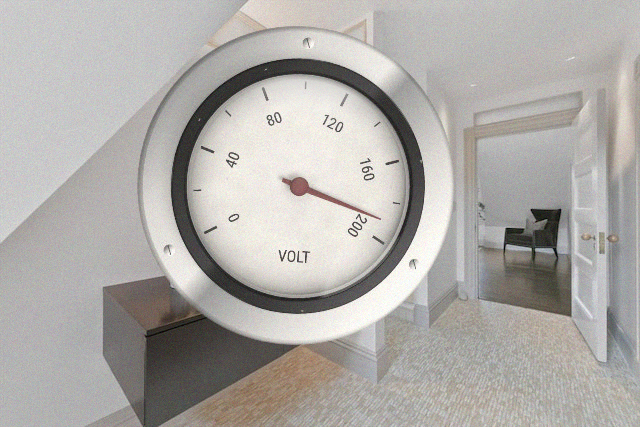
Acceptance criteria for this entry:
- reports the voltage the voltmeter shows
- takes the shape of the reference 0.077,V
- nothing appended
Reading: 190,V
